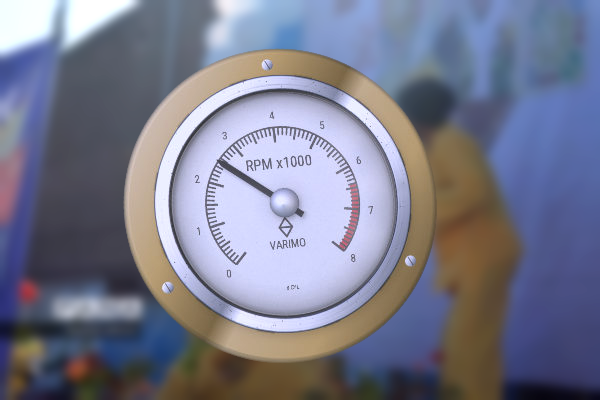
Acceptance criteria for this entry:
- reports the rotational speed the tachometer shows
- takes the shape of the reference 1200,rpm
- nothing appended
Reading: 2500,rpm
